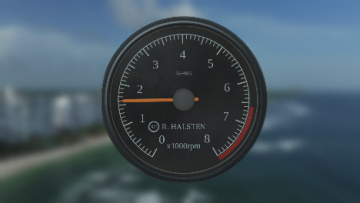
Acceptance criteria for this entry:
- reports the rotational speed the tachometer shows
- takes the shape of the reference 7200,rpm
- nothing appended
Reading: 1600,rpm
